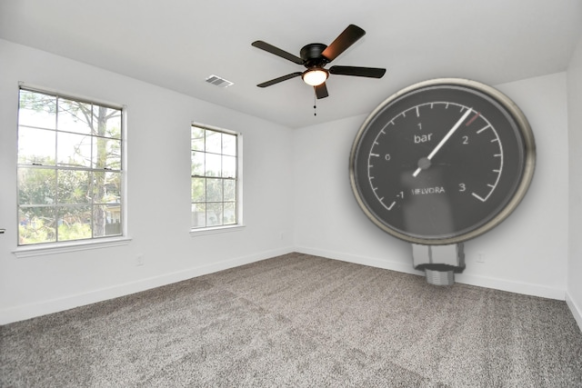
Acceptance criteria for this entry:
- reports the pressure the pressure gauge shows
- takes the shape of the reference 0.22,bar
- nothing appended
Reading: 1.7,bar
